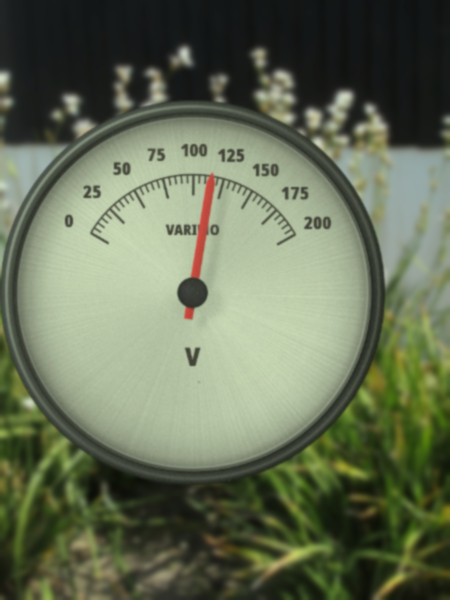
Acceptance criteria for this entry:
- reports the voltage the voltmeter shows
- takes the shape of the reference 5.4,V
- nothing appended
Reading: 115,V
